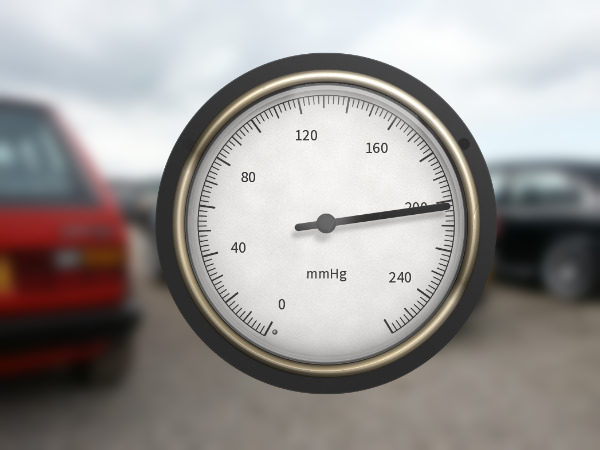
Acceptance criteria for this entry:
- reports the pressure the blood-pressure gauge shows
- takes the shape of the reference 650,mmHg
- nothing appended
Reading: 202,mmHg
